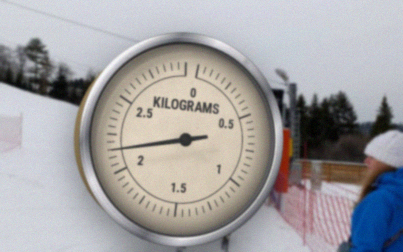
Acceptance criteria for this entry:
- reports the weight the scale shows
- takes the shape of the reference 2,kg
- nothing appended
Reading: 2.15,kg
